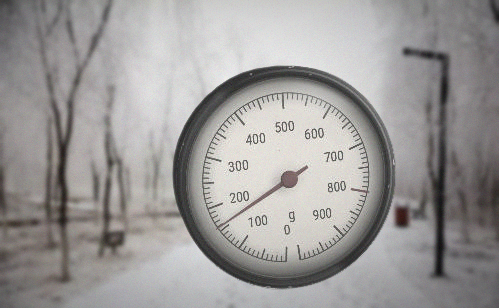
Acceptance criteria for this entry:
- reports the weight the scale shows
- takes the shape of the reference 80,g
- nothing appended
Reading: 160,g
